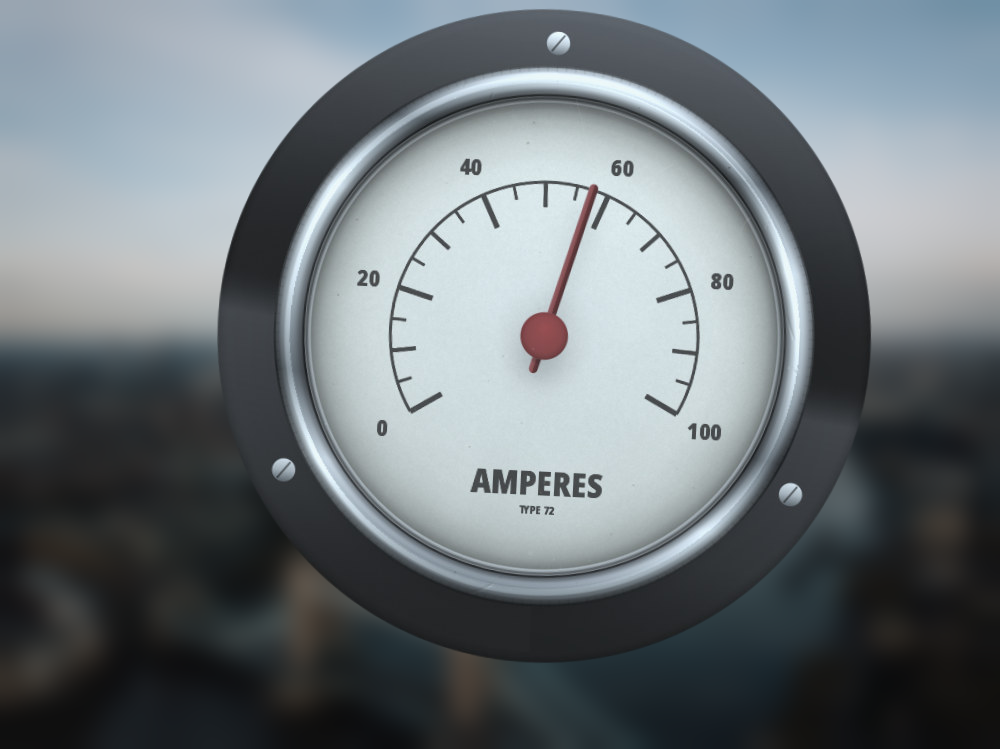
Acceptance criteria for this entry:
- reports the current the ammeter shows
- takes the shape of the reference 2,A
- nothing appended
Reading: 57.5,A
